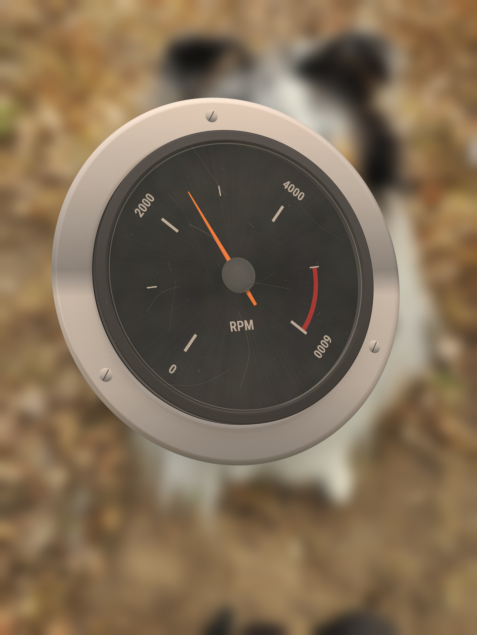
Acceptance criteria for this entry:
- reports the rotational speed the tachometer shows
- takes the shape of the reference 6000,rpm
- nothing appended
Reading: 2500,rpm
